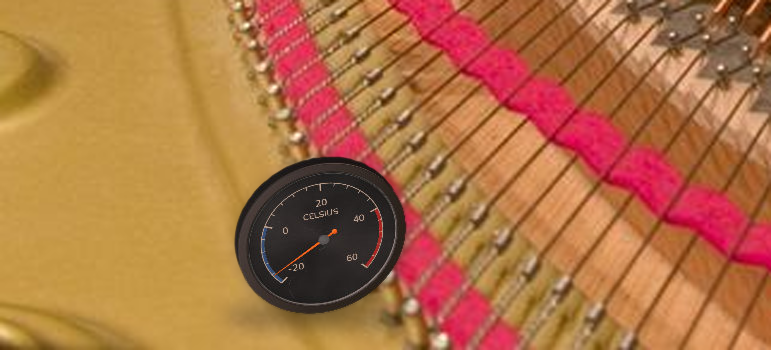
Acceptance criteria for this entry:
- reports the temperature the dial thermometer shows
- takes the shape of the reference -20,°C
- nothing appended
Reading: -16,°C
